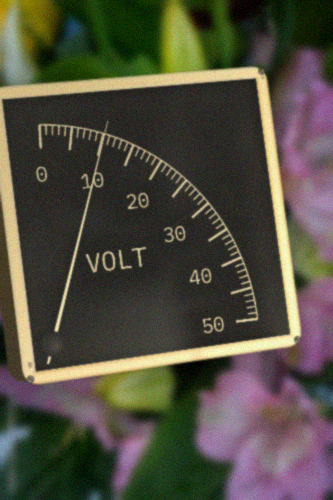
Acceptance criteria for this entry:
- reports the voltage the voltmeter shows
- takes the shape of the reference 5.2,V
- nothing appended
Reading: 10,V
